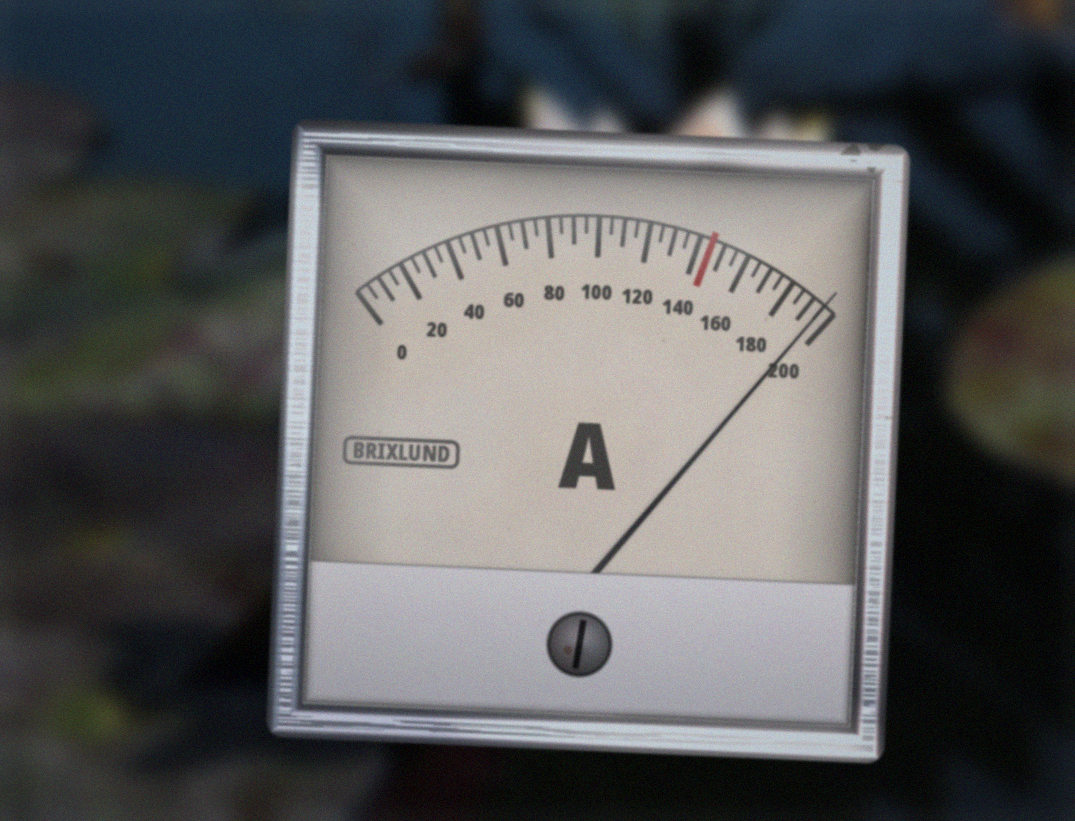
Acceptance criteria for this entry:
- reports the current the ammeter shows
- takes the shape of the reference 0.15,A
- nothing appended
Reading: 195,A
